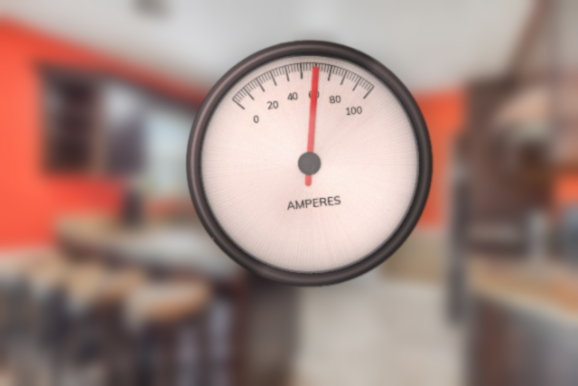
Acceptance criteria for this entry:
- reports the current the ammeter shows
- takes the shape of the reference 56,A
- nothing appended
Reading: 60,A
